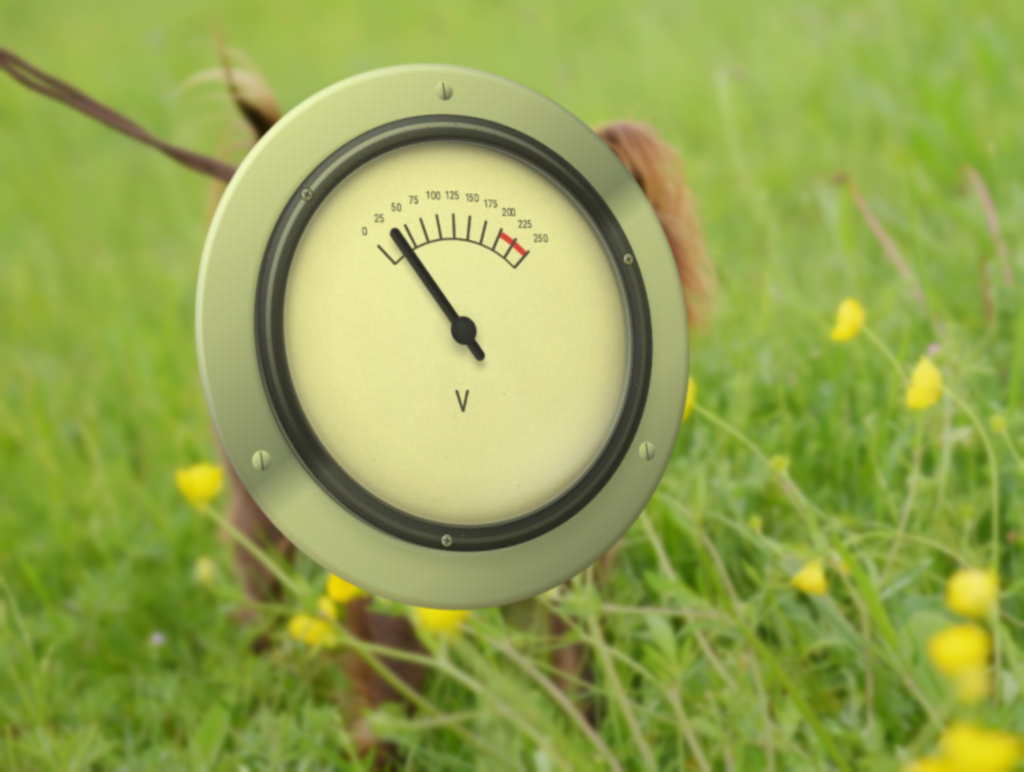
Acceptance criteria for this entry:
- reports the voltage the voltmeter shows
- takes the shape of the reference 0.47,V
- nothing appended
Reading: 25,V
